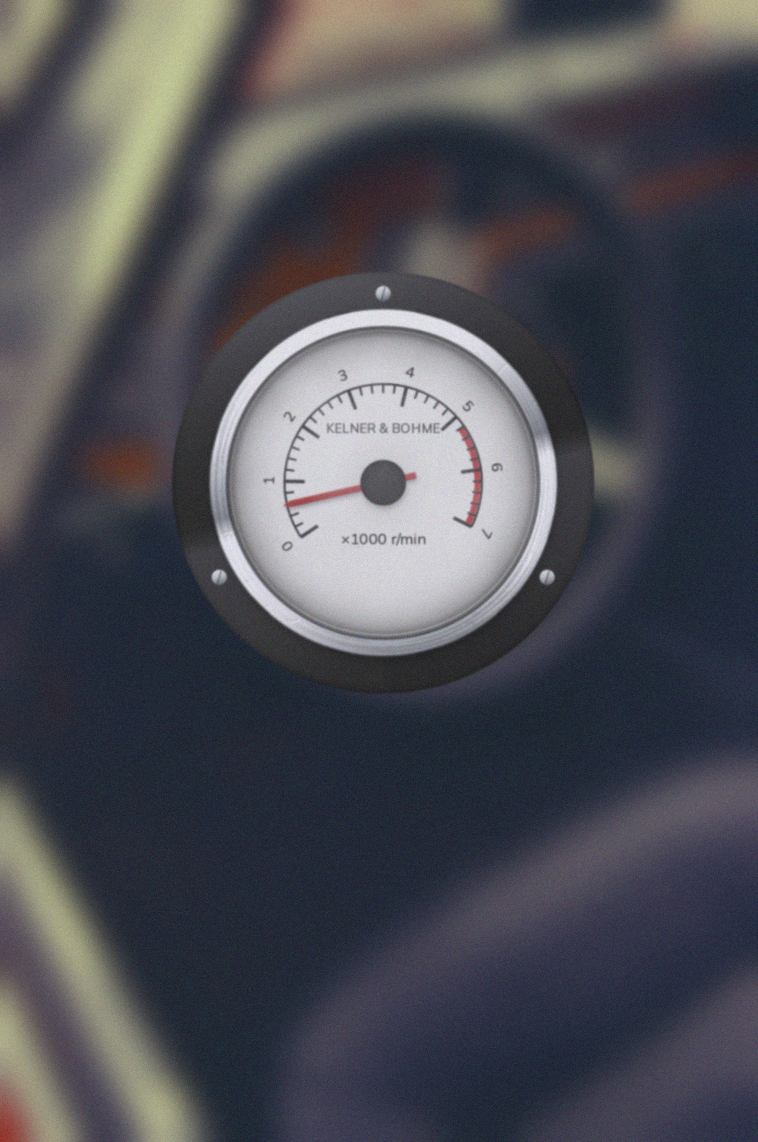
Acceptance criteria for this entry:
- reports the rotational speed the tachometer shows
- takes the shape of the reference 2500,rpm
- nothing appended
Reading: 600,rpm
